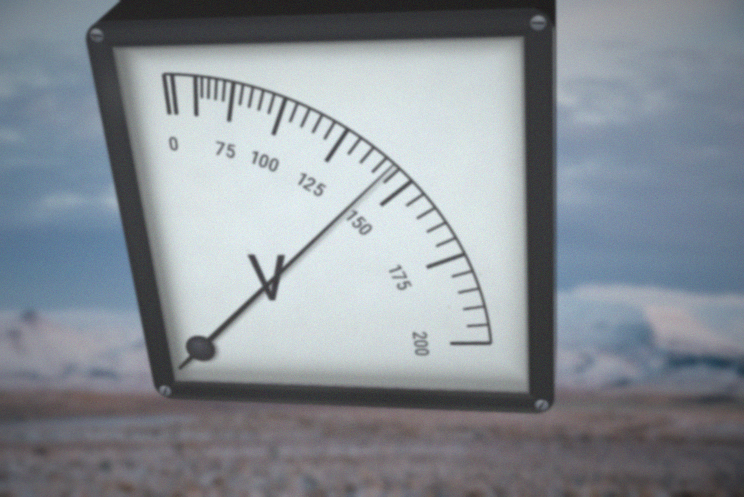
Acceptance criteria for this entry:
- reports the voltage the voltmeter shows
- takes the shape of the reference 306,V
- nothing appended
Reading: 142.5,V
